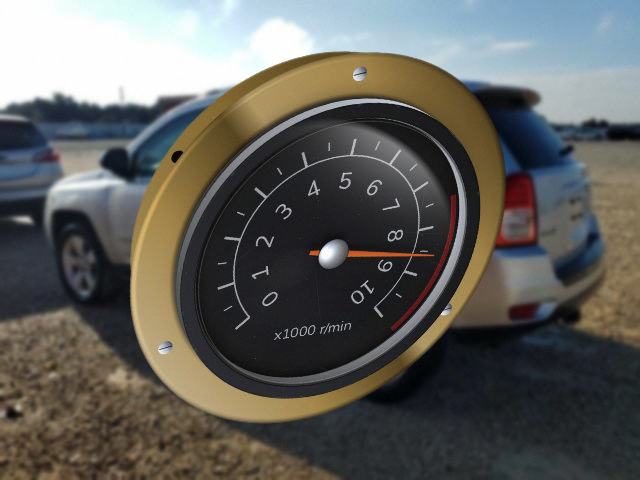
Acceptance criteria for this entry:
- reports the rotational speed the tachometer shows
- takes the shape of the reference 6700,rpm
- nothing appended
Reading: 8500,rpm
